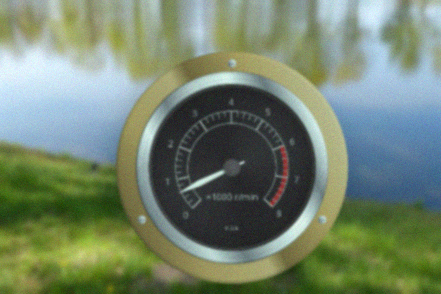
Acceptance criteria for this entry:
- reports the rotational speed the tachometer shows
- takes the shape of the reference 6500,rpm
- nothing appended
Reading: 600,rpm
